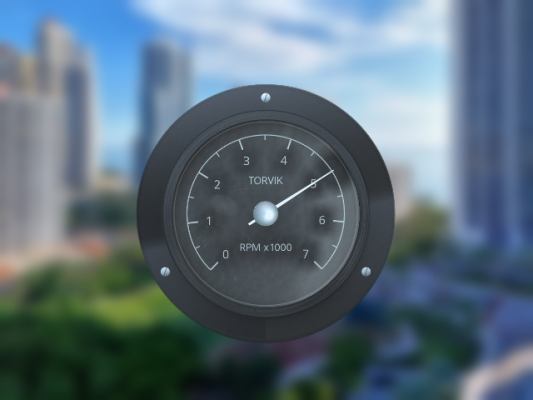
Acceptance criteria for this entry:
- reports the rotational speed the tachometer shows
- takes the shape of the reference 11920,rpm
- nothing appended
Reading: 5000,rpm
